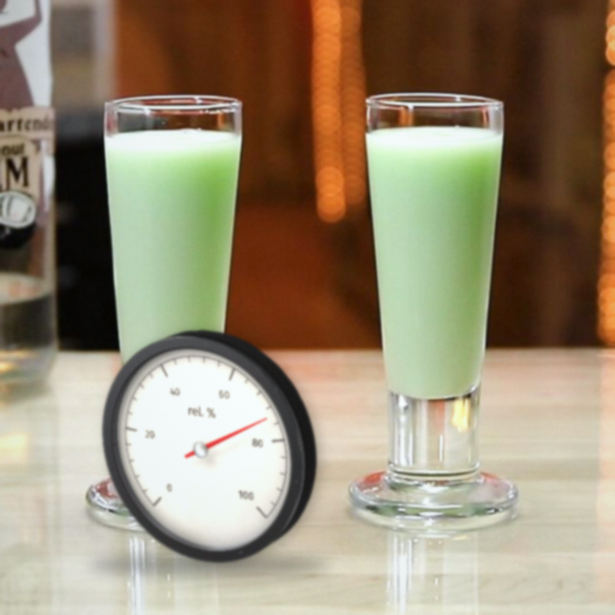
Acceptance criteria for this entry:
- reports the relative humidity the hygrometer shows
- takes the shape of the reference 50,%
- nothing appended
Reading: 74,%
